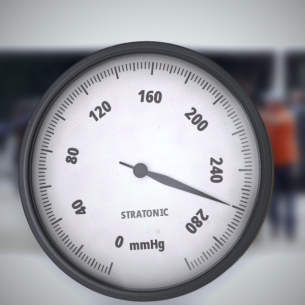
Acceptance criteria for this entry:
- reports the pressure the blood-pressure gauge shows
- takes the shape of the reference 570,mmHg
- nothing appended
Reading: 260,mmHg
